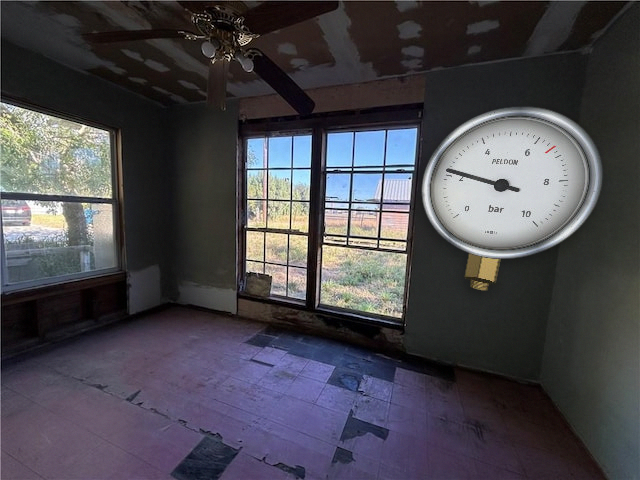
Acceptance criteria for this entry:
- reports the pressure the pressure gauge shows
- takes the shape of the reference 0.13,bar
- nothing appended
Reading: 2.2,bar
